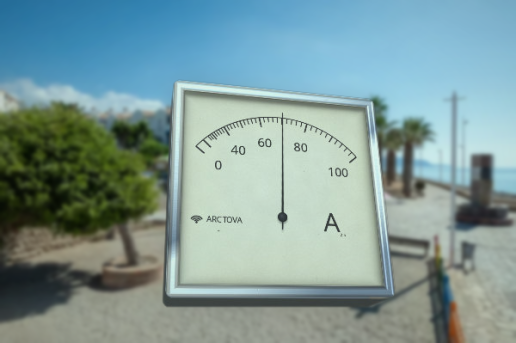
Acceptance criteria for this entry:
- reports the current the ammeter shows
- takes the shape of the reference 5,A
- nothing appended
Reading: 70,A
